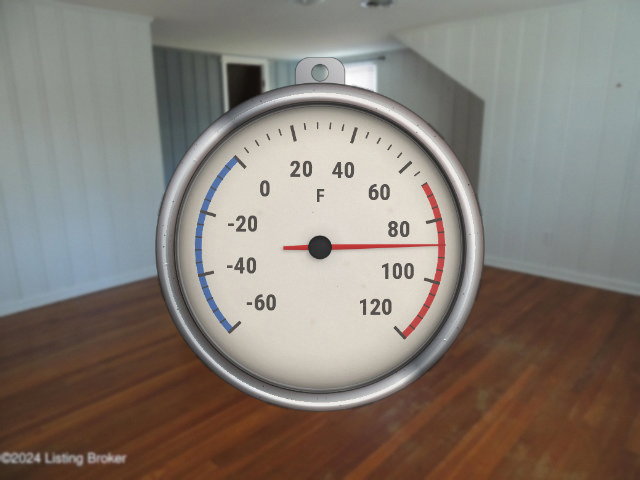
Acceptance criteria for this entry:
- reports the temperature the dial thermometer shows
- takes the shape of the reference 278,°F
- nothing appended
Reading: 88,°F
